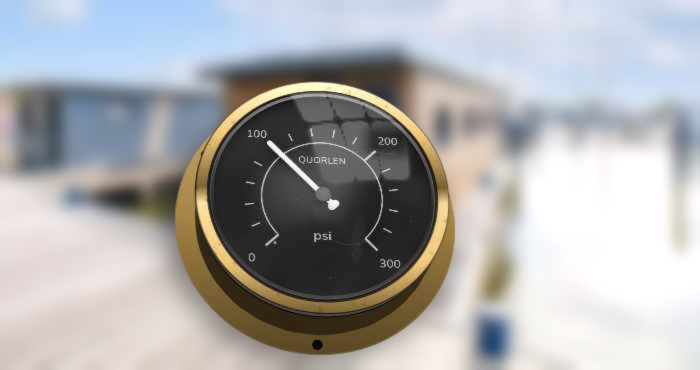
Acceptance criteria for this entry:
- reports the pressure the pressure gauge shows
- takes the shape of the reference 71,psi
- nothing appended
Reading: 100,psi
